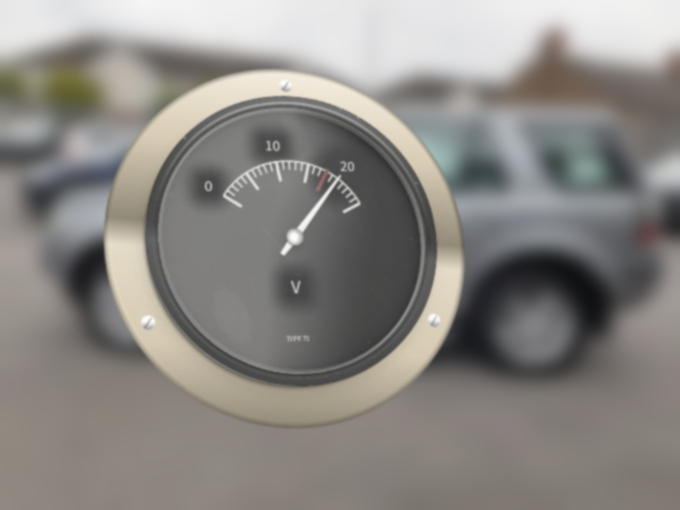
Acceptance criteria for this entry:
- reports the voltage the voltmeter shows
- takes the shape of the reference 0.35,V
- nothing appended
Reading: 20,V
